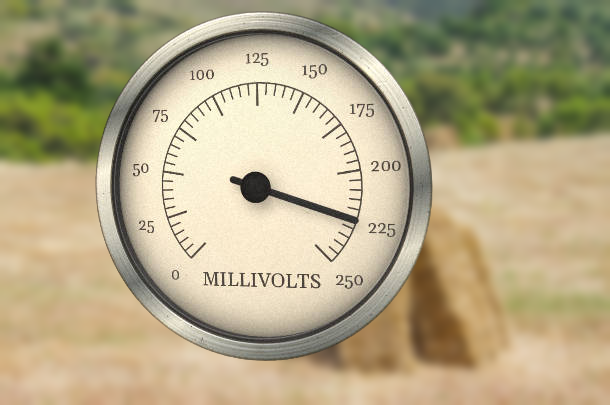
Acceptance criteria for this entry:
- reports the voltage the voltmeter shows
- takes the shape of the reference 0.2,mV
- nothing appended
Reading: 225,mV
